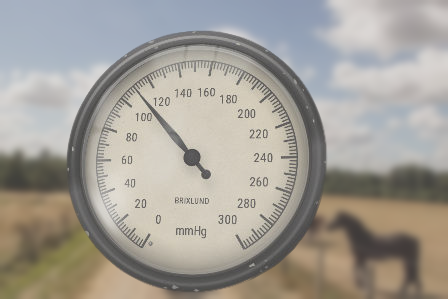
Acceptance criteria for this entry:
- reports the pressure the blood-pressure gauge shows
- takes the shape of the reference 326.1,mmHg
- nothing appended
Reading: 110,mmHg
